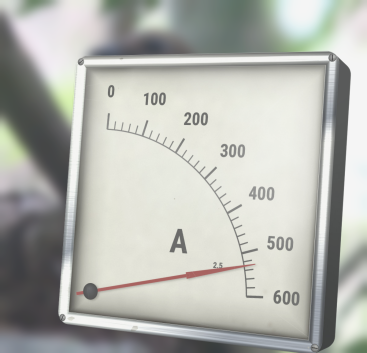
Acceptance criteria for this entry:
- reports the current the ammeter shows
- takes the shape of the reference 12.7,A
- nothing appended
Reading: 530,A
